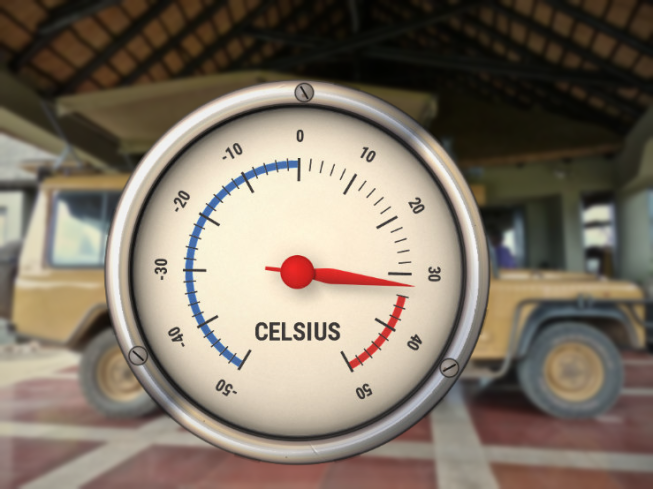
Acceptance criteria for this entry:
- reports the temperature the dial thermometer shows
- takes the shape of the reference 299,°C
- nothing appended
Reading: 32,°C
